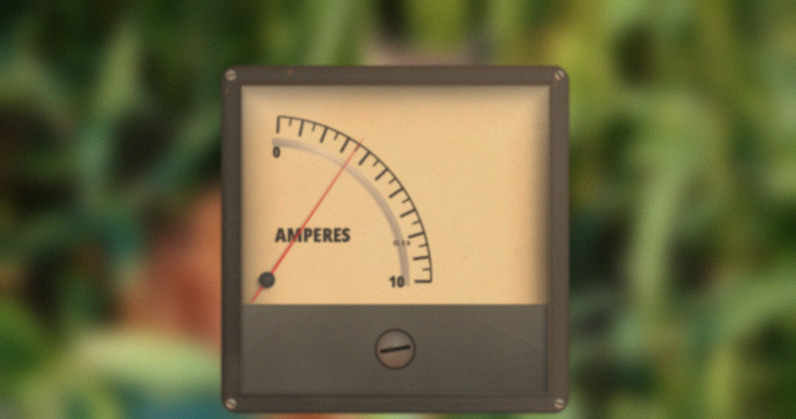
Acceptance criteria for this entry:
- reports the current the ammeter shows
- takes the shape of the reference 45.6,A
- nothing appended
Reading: 3.5,A
